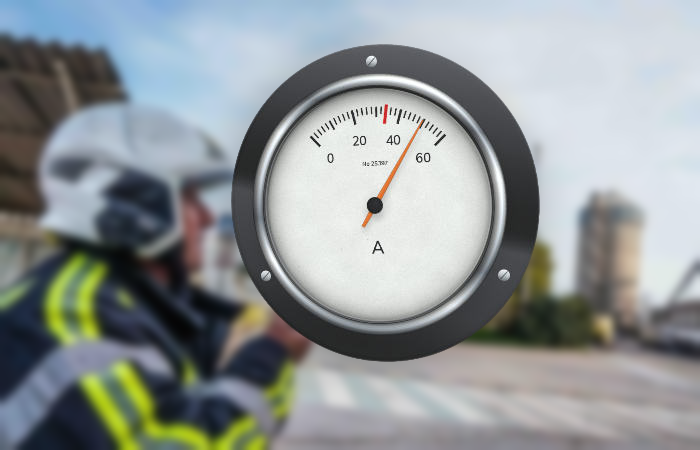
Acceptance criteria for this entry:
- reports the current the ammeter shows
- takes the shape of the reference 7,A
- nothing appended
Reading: 50,A
